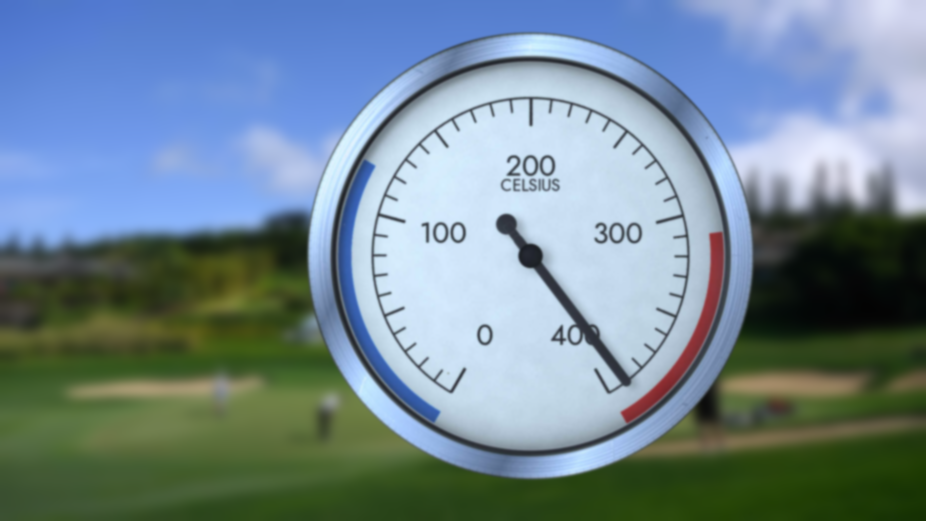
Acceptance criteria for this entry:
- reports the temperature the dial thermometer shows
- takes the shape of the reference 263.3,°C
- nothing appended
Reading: 390,°C
